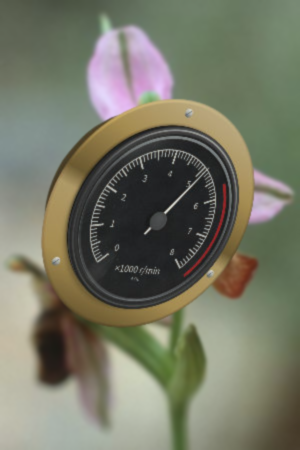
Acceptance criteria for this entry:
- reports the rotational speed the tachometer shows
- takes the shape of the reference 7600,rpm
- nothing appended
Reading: 5000,rpm
